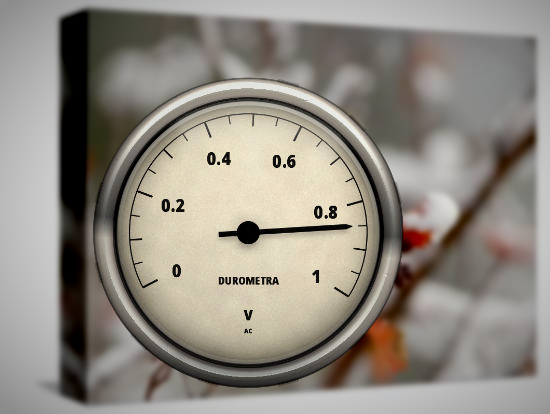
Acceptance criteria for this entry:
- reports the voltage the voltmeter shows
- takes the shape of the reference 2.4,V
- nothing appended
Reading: 0.85,V
